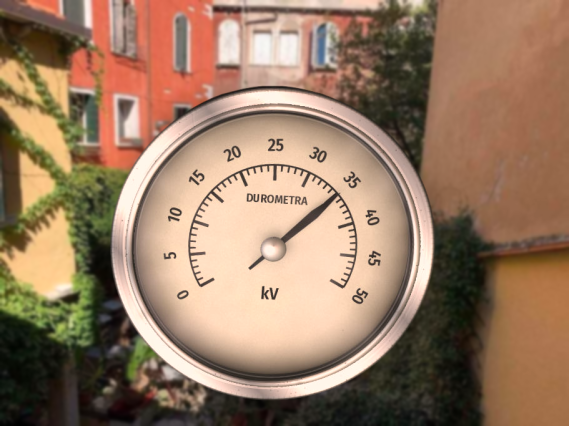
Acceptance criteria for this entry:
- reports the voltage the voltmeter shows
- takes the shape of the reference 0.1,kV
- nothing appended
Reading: 35,kV
